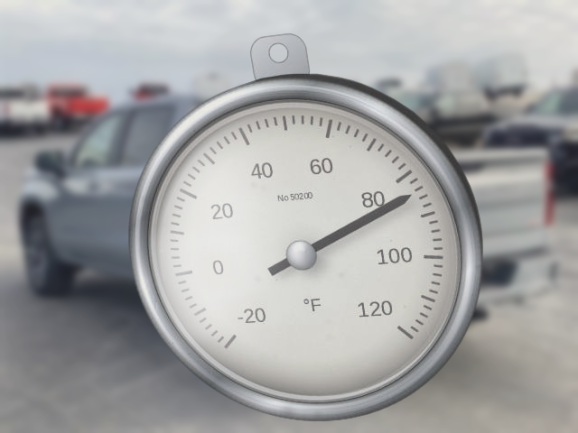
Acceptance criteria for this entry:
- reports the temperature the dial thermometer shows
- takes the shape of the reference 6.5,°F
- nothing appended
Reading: 84,°F
